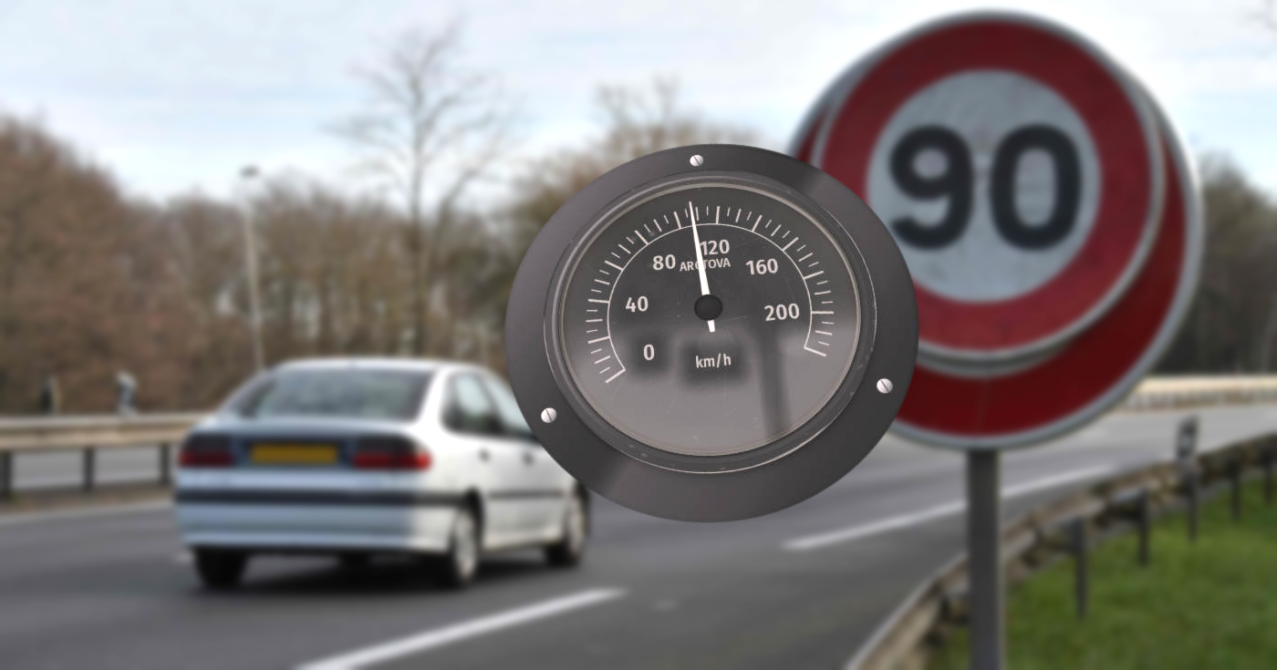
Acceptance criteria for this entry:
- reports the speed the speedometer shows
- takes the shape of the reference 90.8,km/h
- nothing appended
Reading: 107.5,km/h
